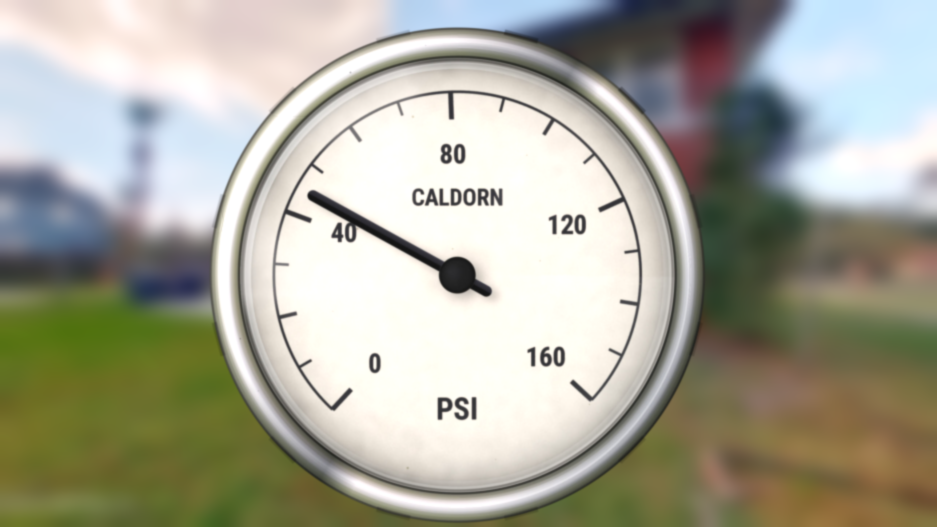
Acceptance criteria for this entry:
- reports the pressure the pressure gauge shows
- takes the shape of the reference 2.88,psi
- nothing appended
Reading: 45,psi
